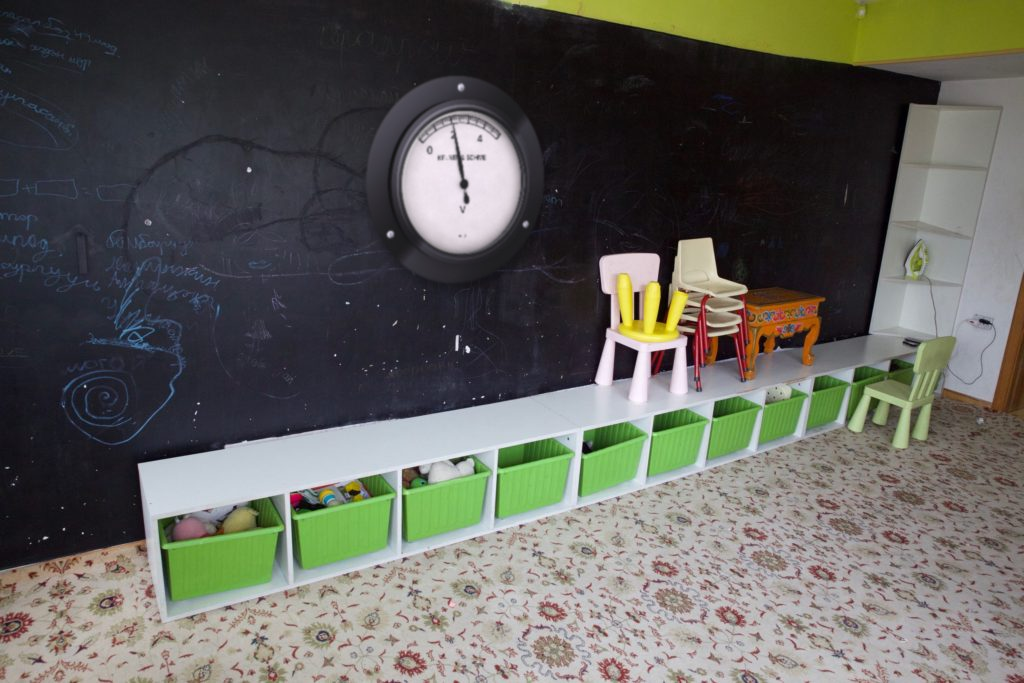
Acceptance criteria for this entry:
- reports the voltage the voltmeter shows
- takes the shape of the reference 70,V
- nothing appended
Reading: 2,V
